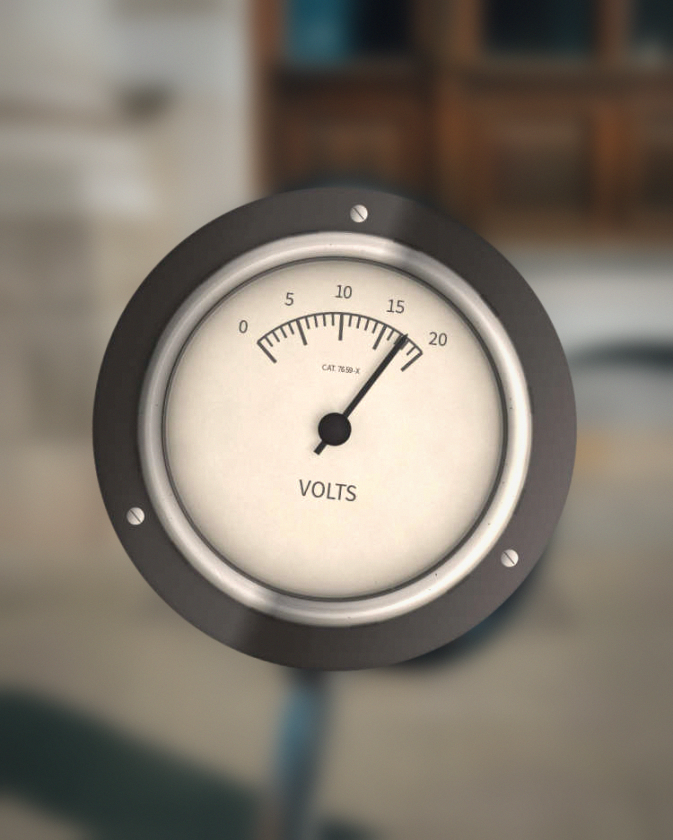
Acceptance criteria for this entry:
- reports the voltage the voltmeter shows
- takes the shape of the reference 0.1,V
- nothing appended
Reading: 17.5,V
